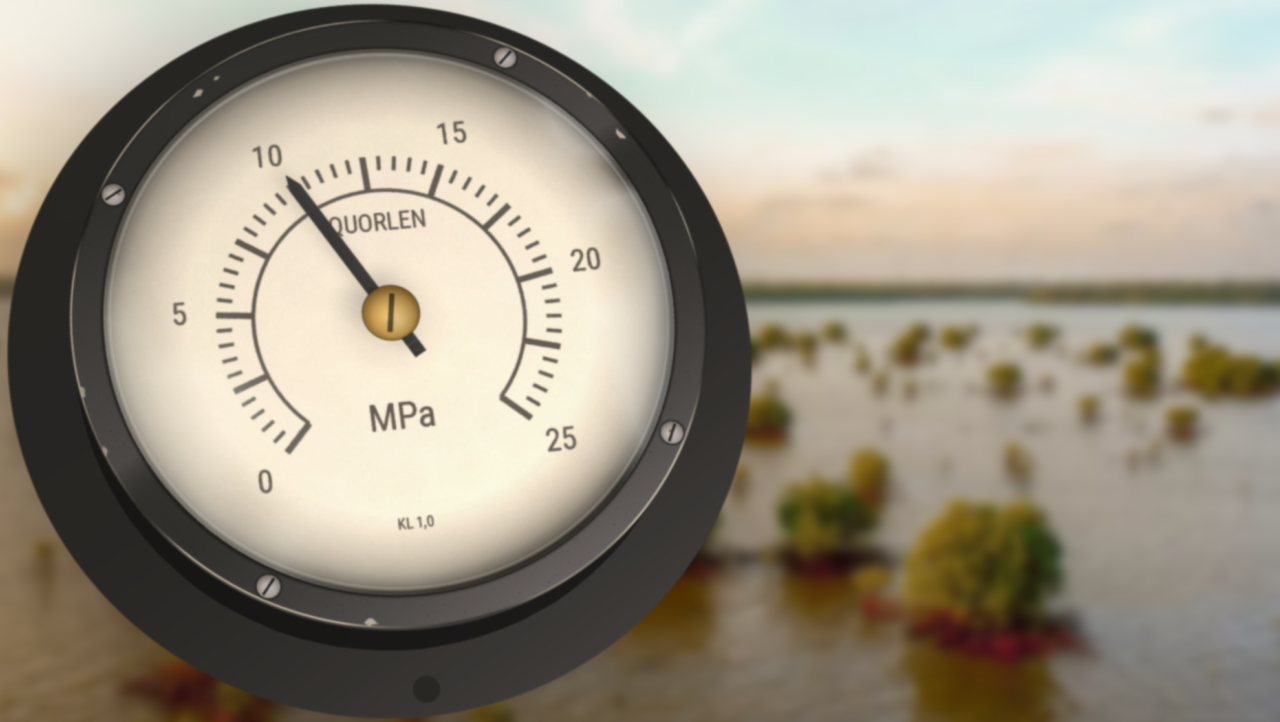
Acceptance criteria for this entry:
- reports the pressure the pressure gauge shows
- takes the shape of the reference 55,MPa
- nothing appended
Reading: 10,MPa
